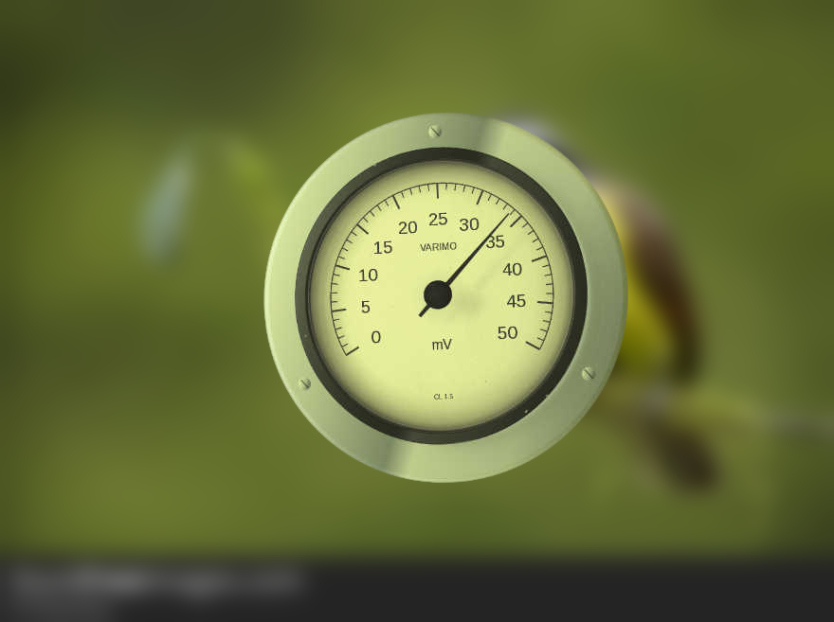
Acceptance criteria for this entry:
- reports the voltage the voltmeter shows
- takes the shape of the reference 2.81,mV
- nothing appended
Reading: 34,mV
